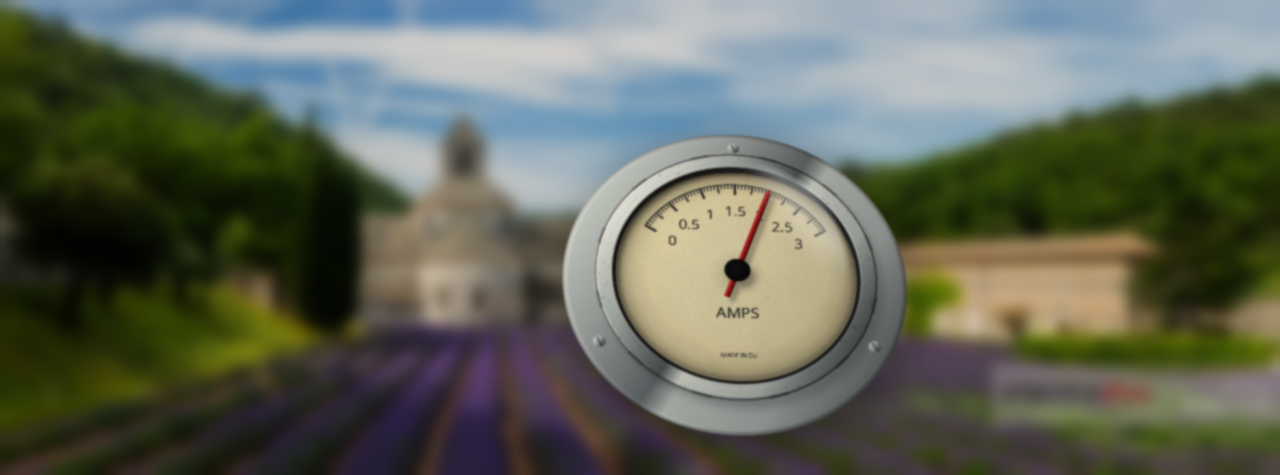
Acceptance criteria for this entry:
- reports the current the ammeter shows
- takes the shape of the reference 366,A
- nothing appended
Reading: 2,A
